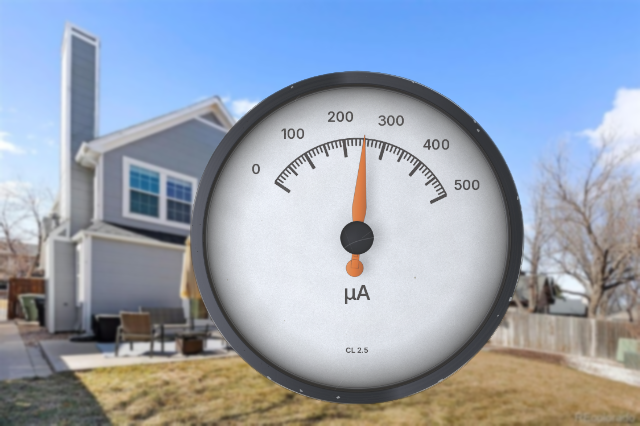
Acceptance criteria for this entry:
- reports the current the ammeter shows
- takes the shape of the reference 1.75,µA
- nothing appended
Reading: 250,µA
